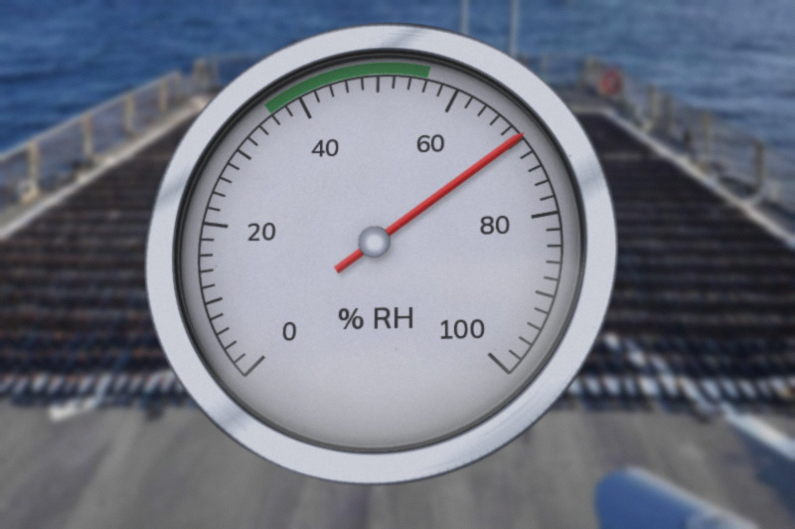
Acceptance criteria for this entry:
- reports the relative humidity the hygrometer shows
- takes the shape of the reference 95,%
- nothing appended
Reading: 70,%
